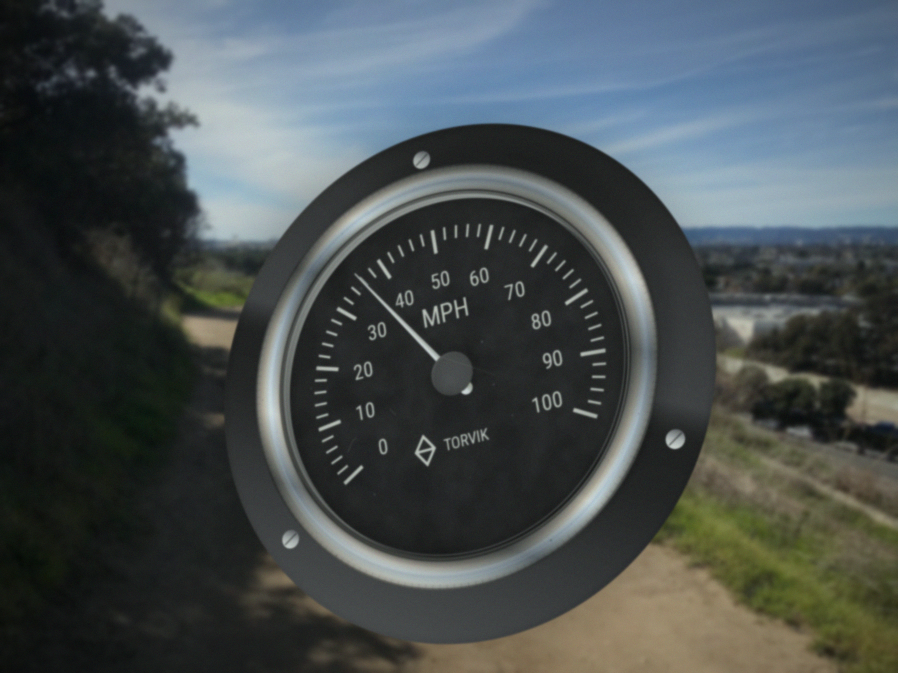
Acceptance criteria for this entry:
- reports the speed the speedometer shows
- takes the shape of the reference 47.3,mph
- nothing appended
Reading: 36,mph
